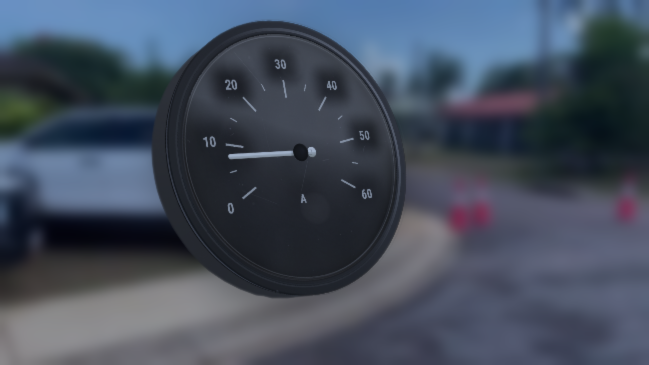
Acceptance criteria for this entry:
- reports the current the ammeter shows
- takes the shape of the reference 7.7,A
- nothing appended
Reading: 7.5,A
